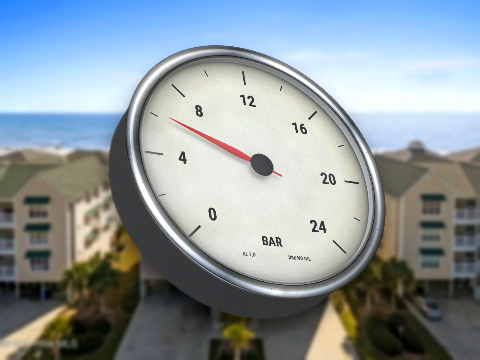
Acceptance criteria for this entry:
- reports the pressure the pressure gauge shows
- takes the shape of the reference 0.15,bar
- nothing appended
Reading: 6,bar
